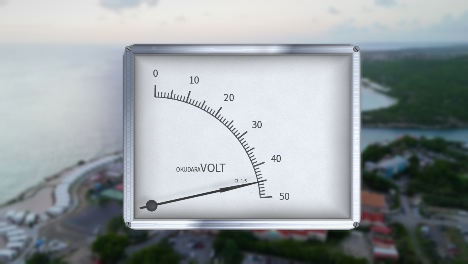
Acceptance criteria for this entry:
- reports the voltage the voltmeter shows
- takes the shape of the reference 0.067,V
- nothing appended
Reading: 45,V
